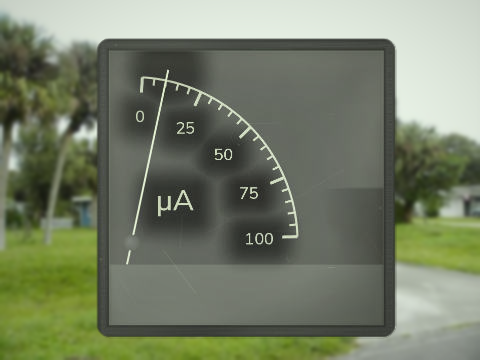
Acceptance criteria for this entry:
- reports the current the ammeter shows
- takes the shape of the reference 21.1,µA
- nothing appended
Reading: 10,µA
